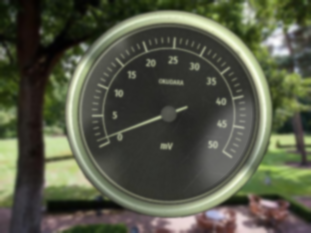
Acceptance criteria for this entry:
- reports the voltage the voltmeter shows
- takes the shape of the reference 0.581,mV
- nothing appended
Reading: 1,mV
